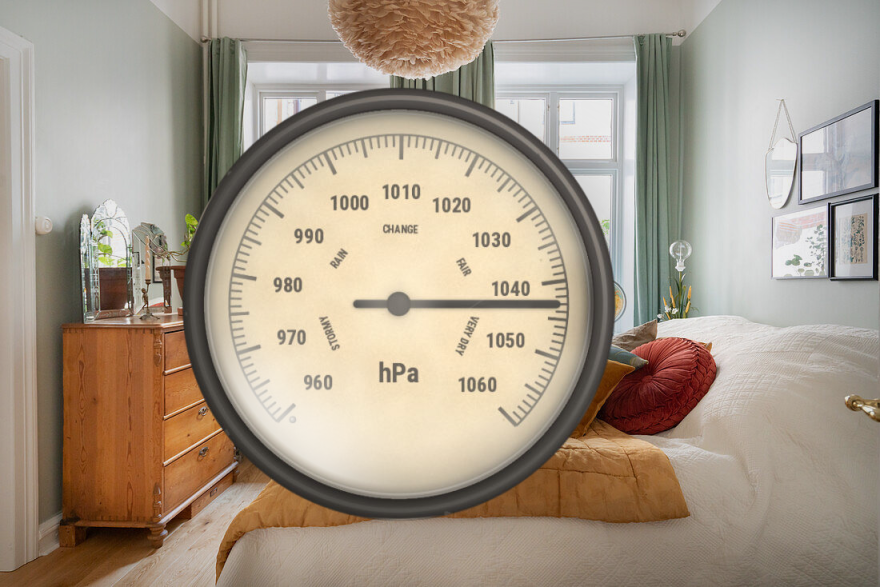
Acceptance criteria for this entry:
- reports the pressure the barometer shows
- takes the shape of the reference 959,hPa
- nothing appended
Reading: 1043,hPa
